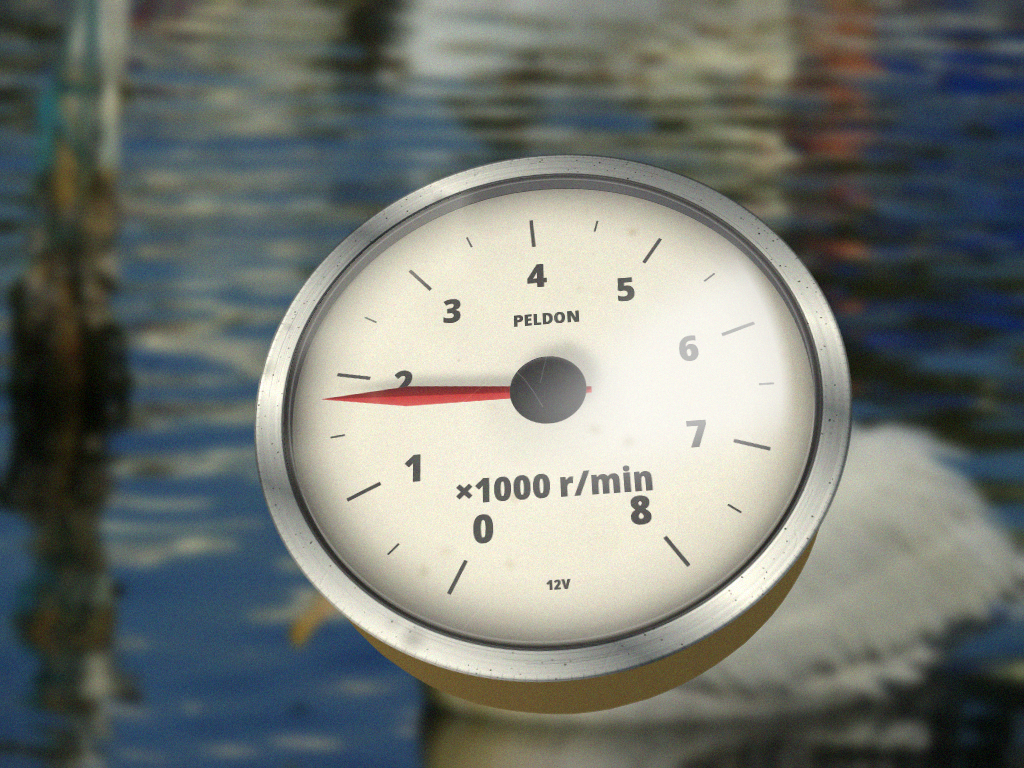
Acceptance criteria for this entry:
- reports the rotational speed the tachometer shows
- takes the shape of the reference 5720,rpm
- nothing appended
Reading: 1750,rpm
